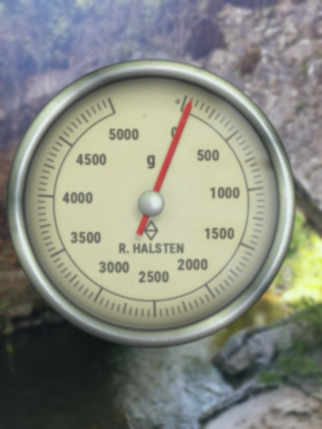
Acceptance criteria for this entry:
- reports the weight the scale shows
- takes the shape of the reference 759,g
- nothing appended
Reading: 50,g
